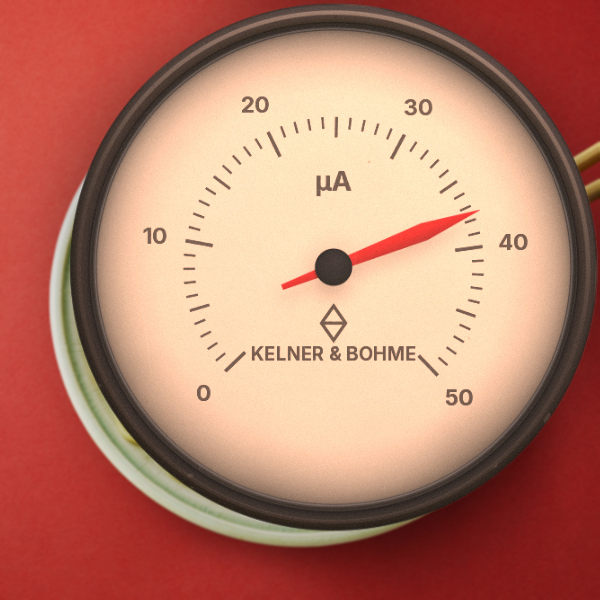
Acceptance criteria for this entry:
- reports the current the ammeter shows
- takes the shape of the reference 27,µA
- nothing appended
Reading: 37.5,µA
